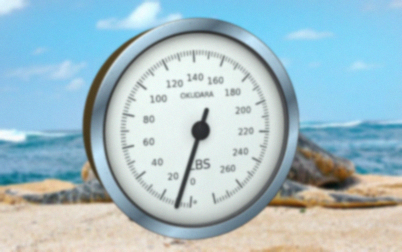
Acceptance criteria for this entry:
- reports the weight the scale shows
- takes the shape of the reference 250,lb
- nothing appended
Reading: 10,lb
